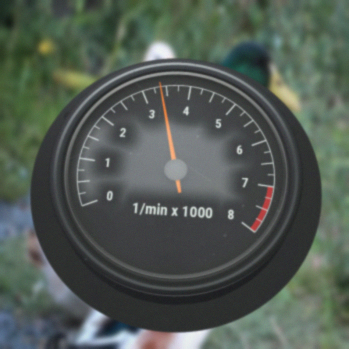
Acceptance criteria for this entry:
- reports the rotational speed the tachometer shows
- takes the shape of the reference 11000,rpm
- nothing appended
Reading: 3375,rpm
